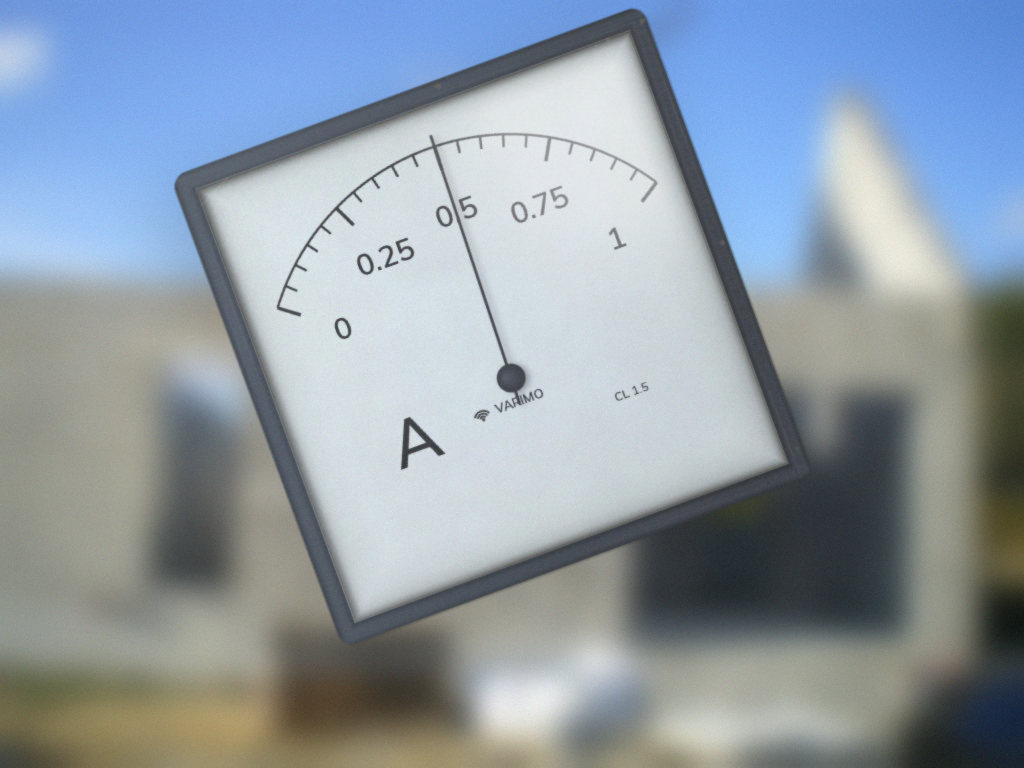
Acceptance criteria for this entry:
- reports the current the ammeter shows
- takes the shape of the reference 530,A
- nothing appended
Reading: 0.5,A
